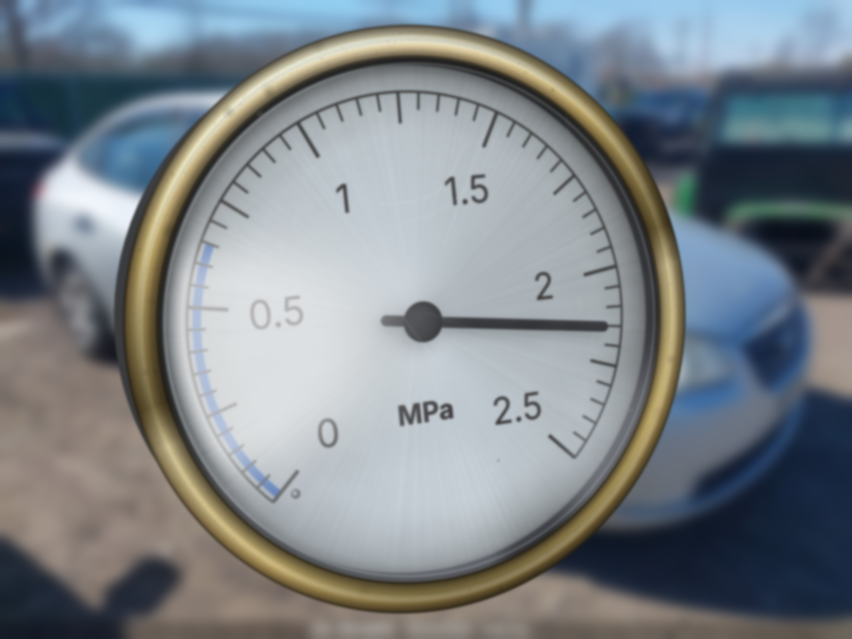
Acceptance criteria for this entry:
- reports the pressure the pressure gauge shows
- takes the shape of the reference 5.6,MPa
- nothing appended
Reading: 2.15,MPa
